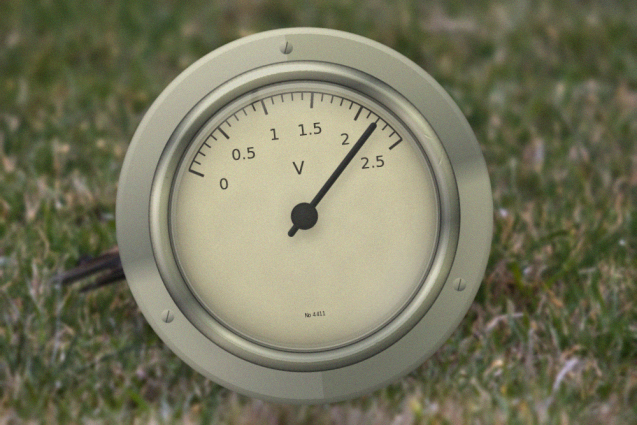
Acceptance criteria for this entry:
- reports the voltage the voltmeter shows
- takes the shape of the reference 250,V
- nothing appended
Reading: 2.2,V
